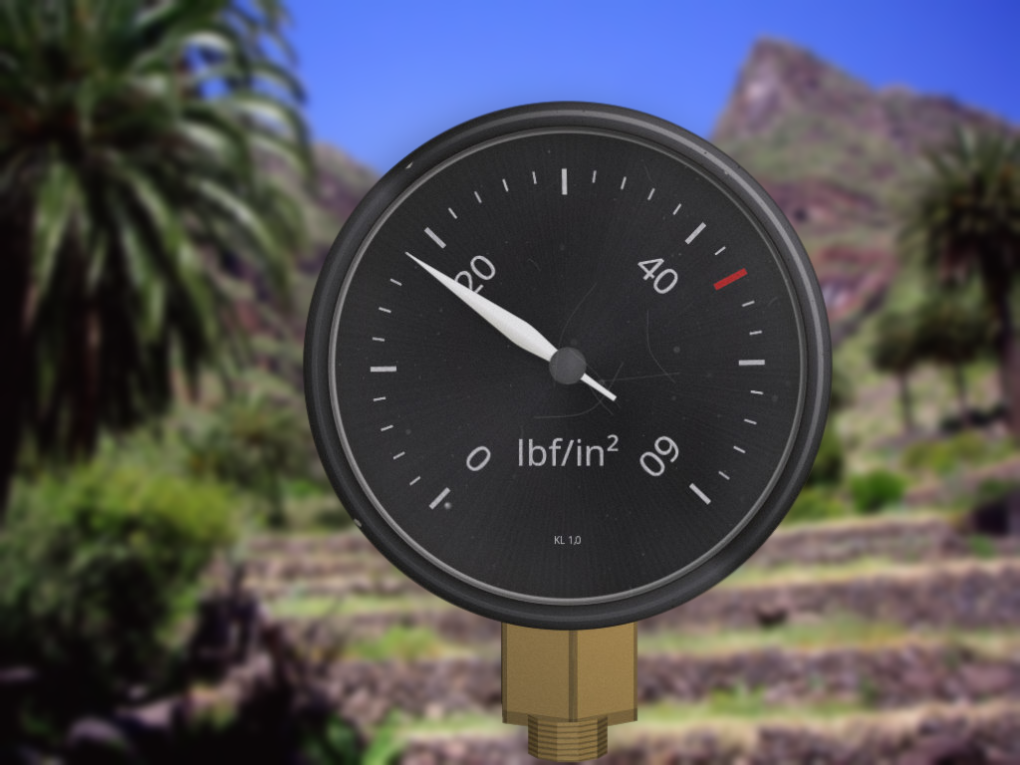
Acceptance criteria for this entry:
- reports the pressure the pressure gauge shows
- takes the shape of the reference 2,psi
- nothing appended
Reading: 18,psi
